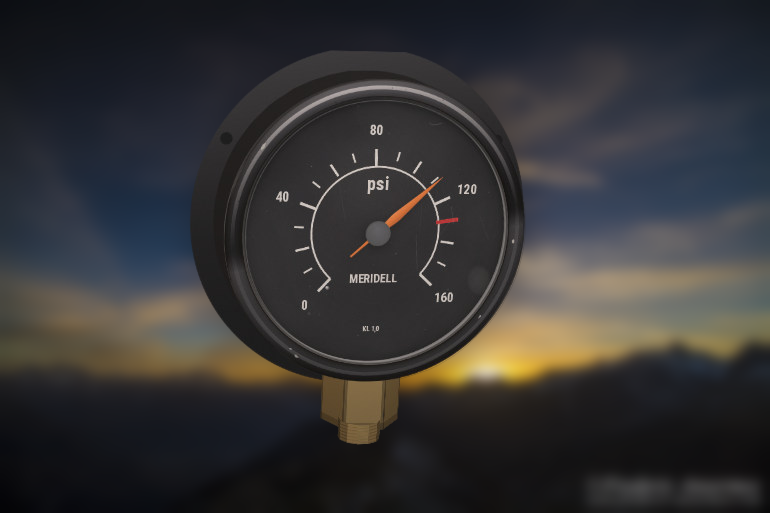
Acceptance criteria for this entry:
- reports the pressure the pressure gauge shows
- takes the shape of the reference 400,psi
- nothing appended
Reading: 110,psi
